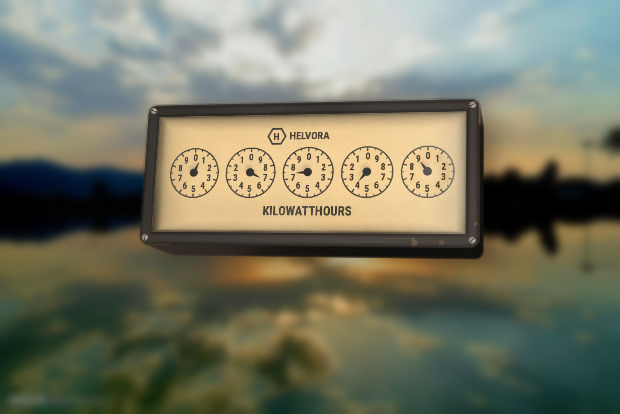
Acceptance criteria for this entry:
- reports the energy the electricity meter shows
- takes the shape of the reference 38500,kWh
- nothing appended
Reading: 6739,kWh
